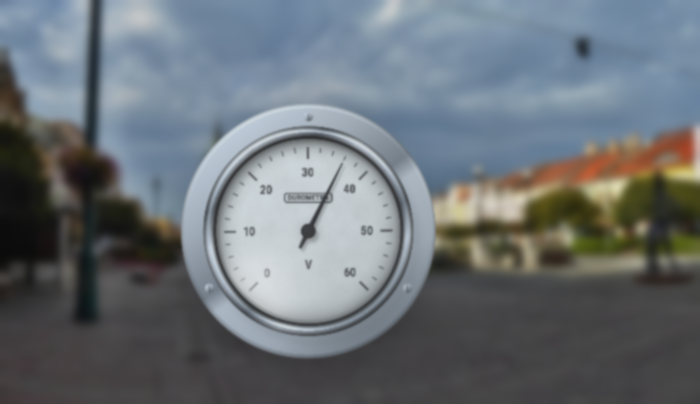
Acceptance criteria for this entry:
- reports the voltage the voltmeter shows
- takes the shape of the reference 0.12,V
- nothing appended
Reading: 36,V
